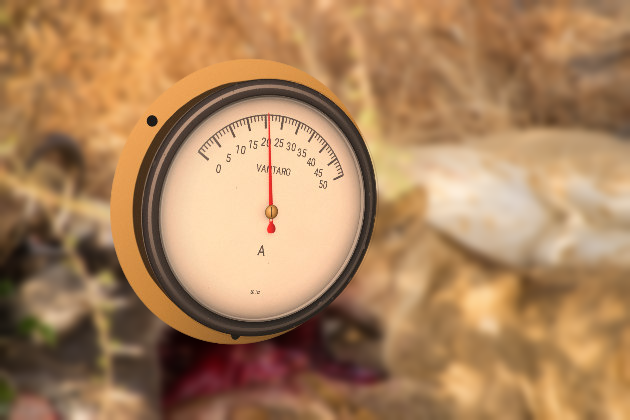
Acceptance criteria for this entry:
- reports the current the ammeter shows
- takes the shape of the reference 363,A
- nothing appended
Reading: 20,A
